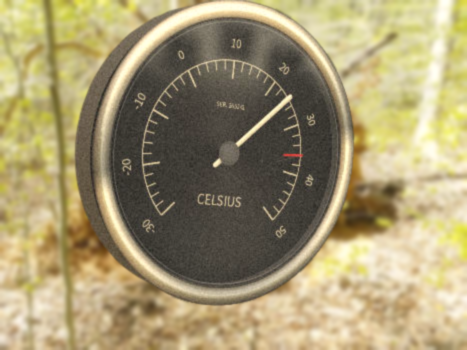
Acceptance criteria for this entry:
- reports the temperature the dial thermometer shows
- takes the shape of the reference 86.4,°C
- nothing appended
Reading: 24,°C
